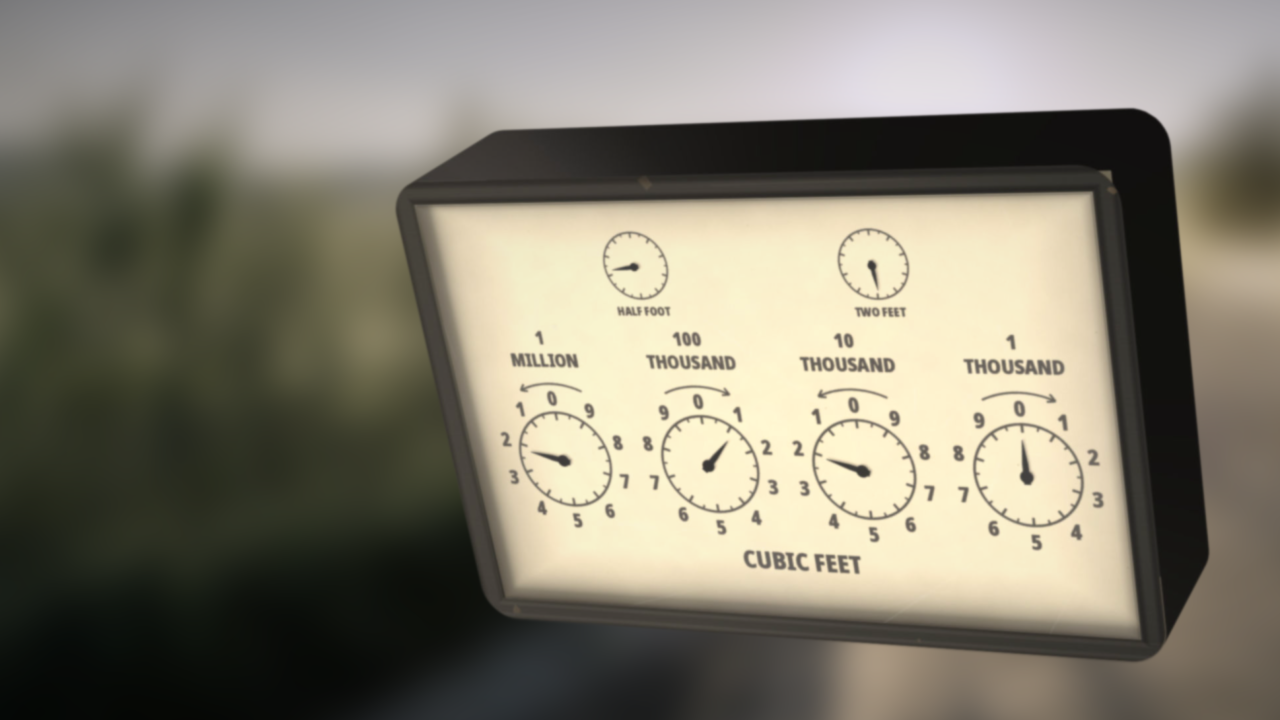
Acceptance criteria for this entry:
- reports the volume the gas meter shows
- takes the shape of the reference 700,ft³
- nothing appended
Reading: 212000,ft³
